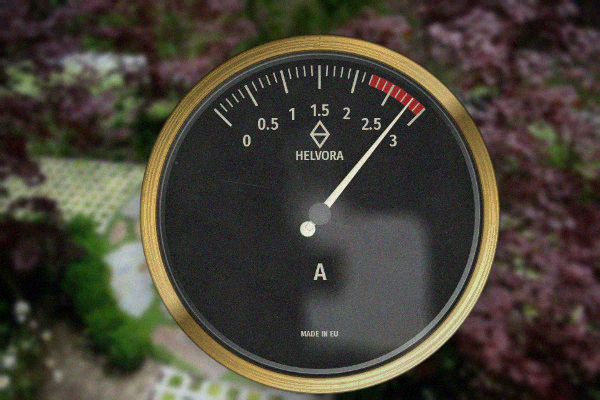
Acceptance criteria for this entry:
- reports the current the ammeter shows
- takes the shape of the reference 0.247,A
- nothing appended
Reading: 2.8,A
